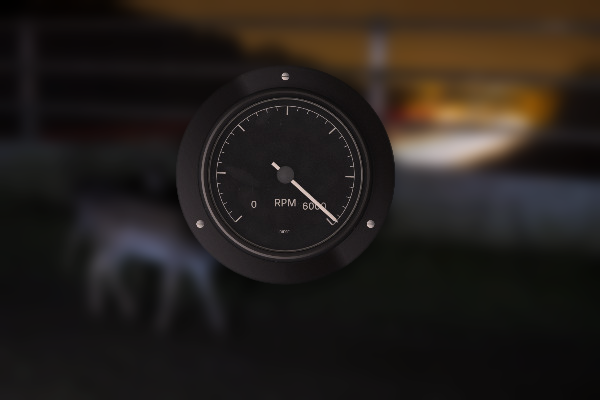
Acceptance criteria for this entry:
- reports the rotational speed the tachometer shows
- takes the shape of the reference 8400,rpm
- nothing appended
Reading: 5900,rpm
